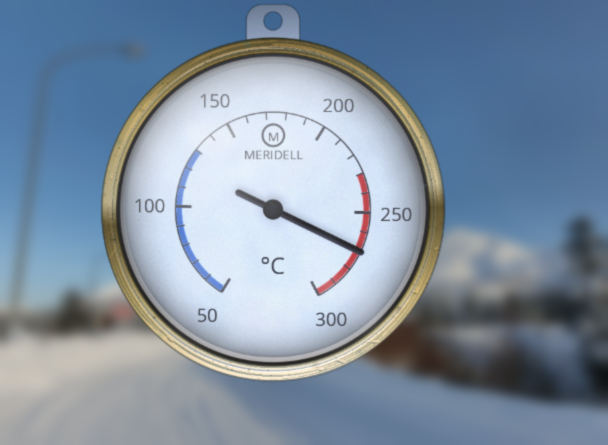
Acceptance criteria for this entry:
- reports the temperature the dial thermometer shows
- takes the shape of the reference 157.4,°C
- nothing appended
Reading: 270,°C
